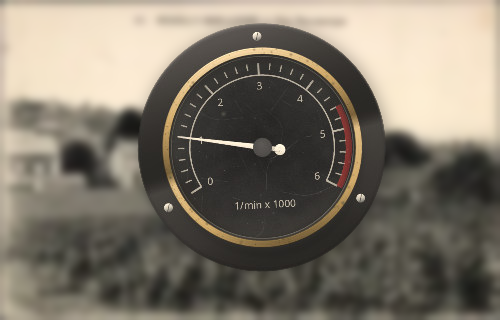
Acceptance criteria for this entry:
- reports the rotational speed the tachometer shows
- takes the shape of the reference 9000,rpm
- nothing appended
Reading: 1000,rpm
